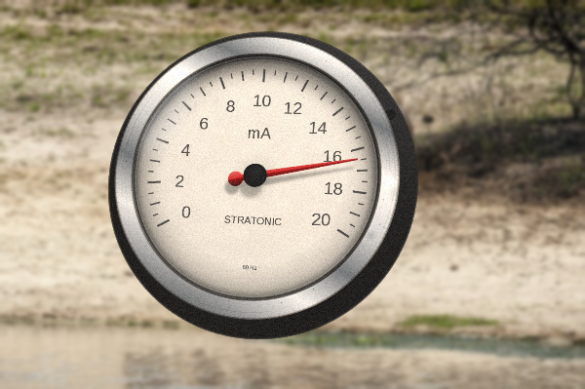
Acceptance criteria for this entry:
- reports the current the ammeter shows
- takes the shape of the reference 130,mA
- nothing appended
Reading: 16.5,mA
